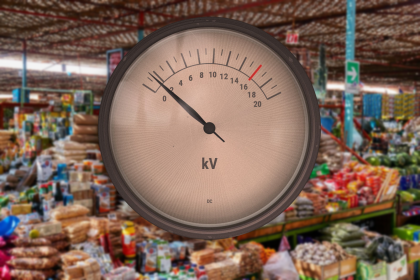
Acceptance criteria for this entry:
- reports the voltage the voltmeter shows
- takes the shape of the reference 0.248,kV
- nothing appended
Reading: 1.5,kV
